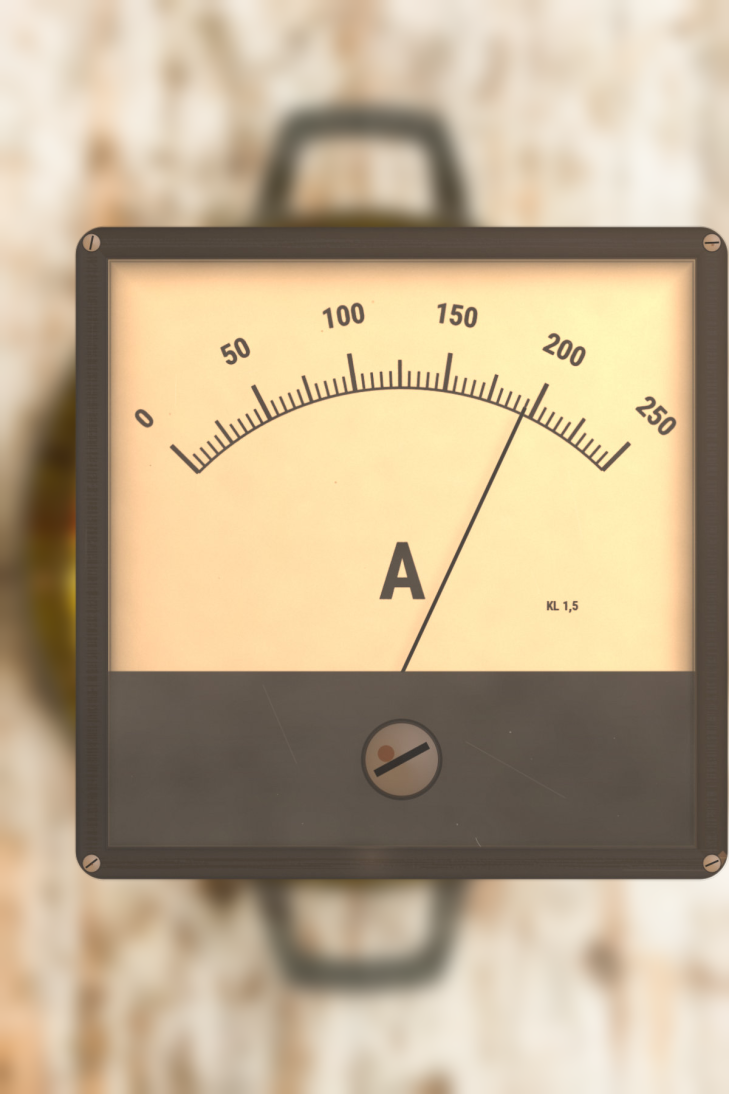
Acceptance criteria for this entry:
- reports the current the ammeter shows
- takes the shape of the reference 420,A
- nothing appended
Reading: 195,A
